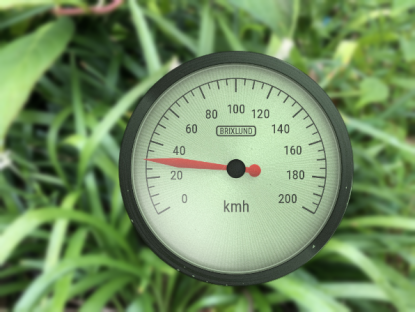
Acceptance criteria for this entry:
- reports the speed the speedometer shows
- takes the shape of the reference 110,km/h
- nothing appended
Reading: 30,km/h
